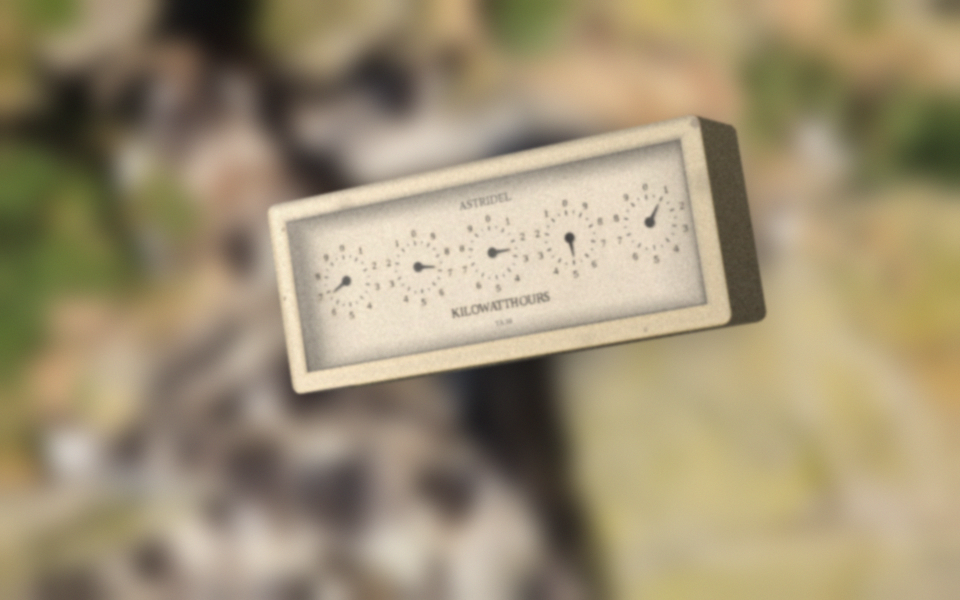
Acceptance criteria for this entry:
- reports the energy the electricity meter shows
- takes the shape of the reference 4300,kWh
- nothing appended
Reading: 67251,kWh
